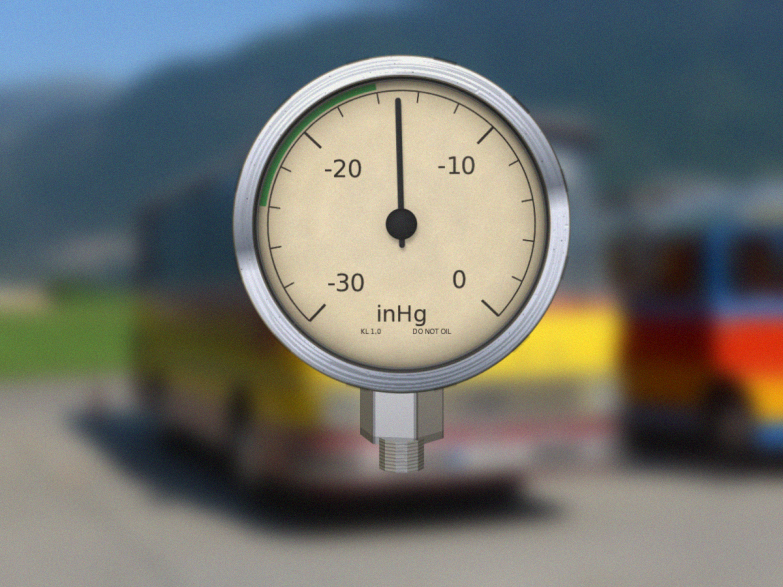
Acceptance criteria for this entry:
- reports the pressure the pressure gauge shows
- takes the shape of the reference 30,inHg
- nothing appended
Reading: -15,inHg
